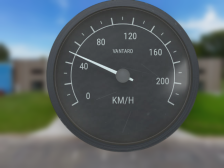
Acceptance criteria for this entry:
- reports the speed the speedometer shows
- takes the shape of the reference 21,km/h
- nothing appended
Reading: 50,km/h
